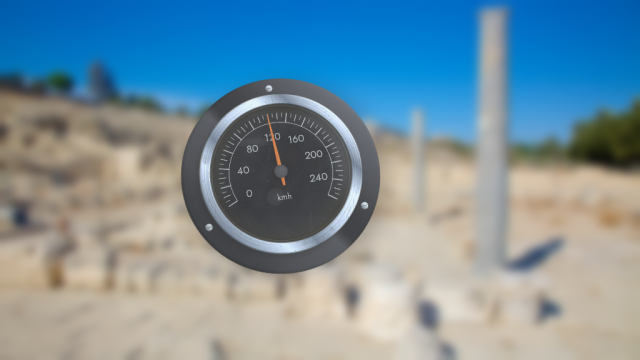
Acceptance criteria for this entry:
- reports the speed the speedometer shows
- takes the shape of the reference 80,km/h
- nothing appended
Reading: 120,km/h
